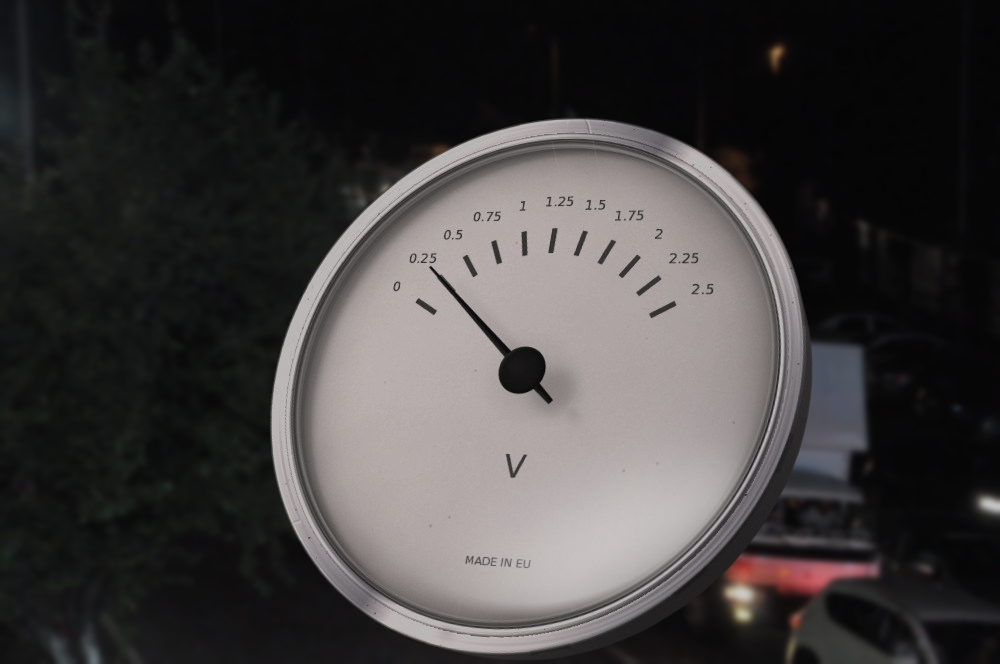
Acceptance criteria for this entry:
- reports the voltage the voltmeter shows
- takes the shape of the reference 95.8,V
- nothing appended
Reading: 0.25,V
